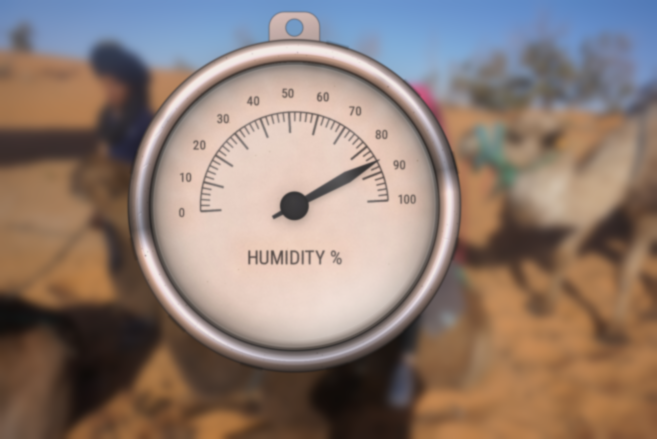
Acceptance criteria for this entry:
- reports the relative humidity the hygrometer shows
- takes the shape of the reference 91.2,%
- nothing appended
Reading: 86,%
